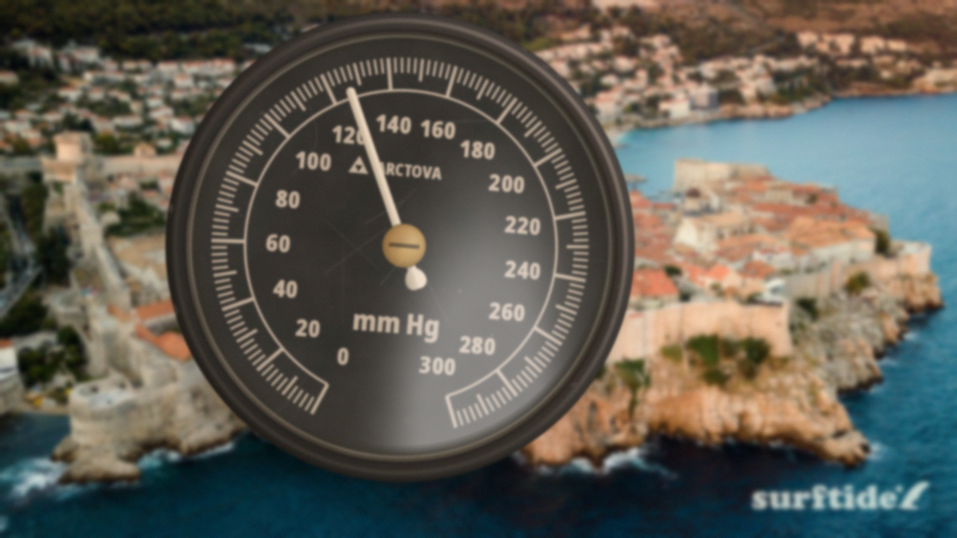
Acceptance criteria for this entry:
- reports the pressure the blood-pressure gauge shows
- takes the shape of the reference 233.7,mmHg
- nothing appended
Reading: 126,mmHg
